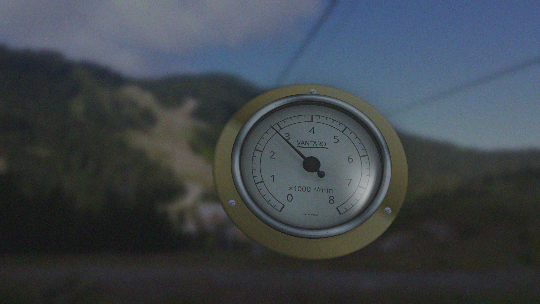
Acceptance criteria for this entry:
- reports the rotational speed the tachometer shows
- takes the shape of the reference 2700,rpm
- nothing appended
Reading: 2800,rpm
